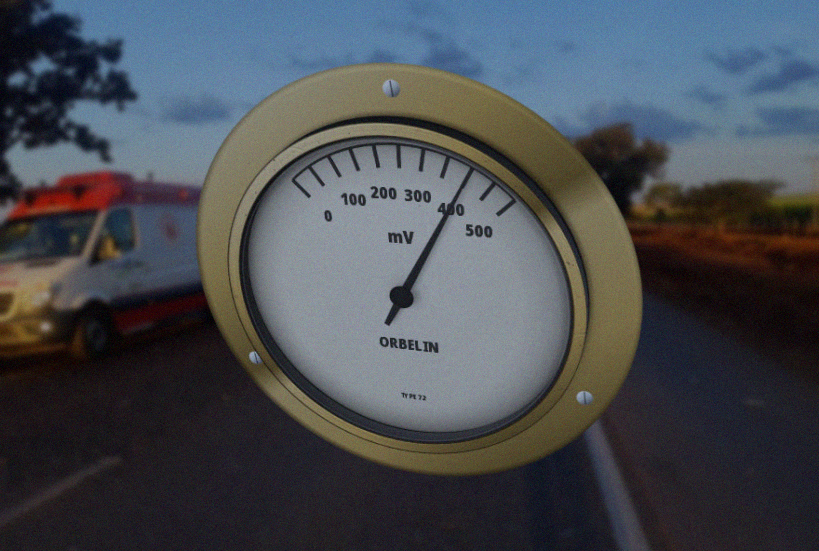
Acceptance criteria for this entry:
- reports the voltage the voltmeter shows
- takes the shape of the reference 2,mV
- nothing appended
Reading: 400,mV
